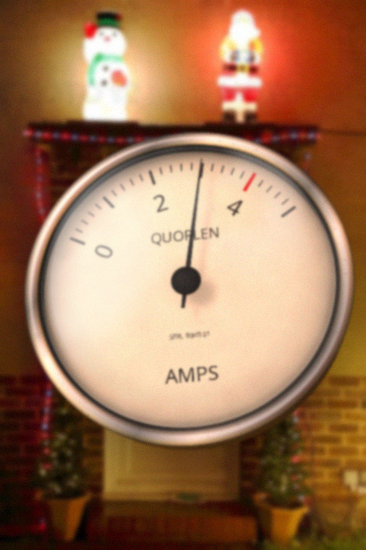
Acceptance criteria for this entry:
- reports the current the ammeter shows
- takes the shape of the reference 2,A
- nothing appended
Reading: 3,A
